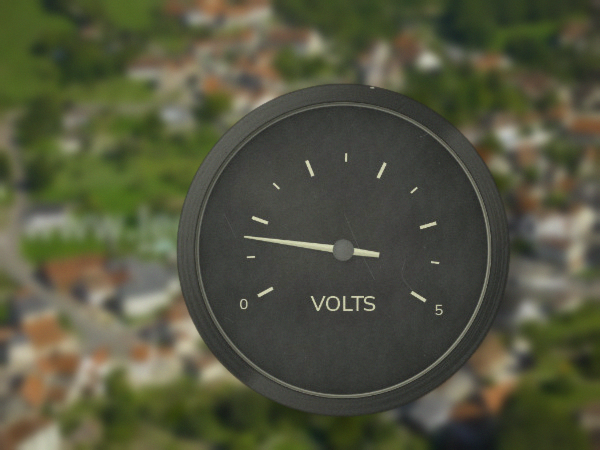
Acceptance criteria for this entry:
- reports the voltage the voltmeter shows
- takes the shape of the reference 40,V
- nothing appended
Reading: 0.75,V
